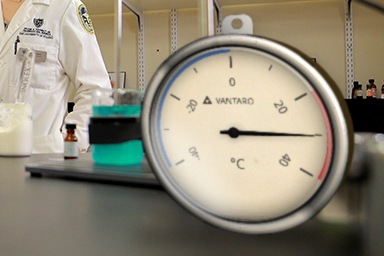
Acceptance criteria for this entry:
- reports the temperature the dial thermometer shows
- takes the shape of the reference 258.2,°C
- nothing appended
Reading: 30,°C
